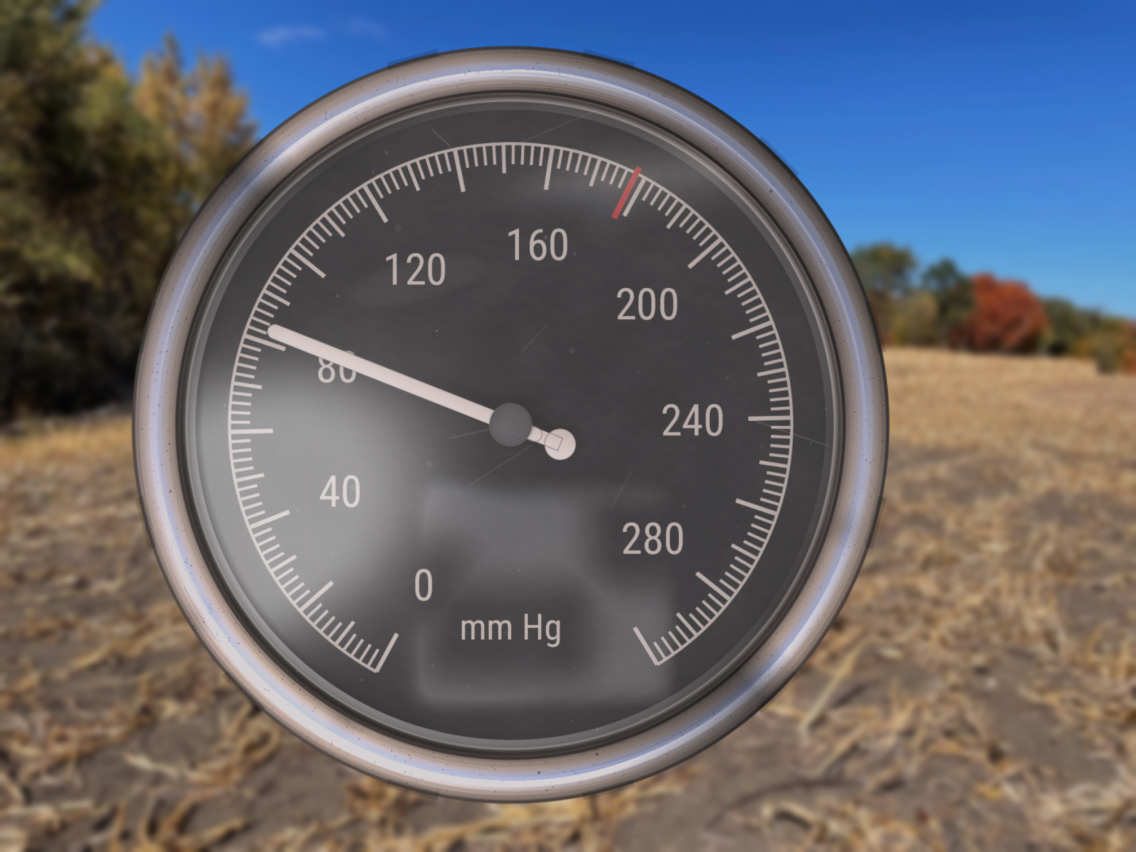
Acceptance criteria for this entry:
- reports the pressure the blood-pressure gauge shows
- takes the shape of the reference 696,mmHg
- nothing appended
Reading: 83,mmHg
